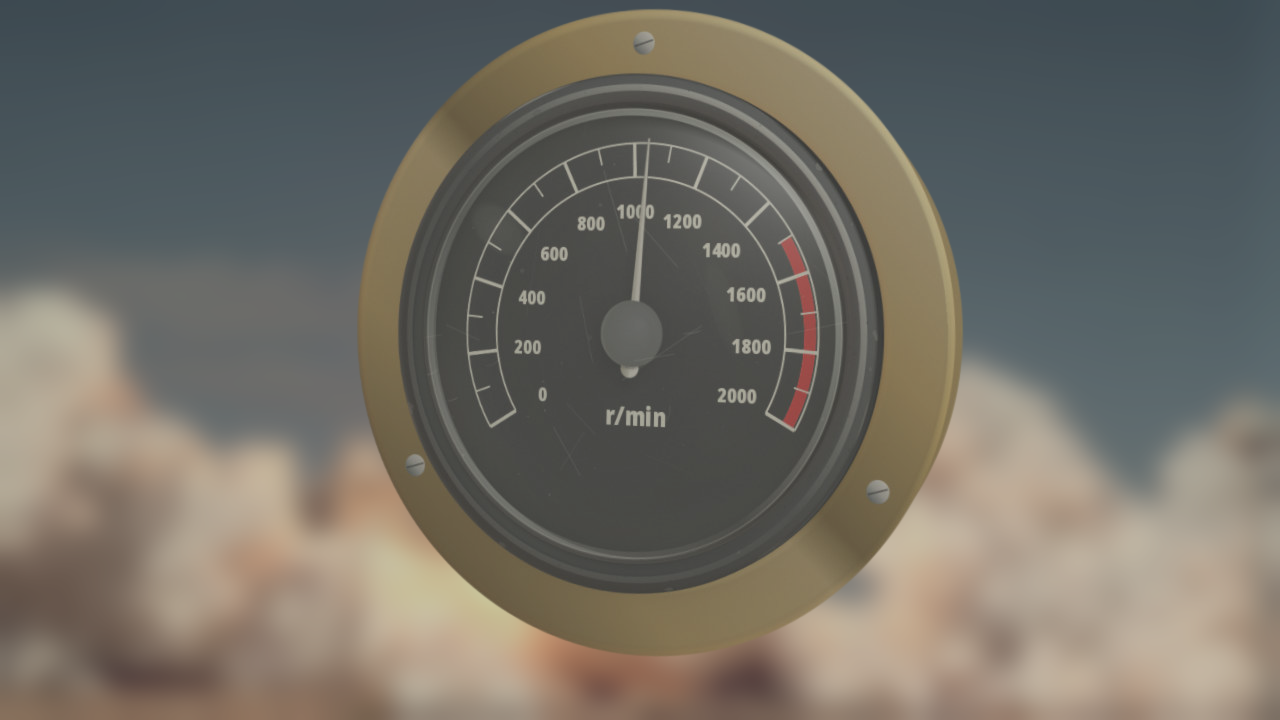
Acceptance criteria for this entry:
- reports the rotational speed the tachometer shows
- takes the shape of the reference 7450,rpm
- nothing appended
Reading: 1050,rpm
